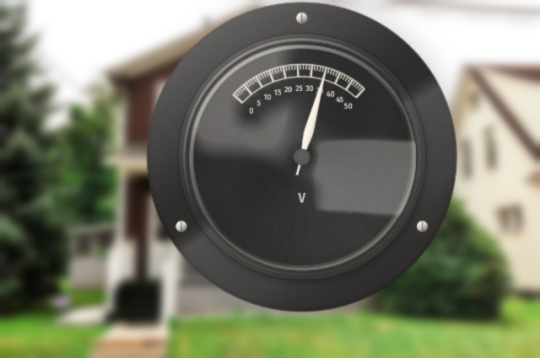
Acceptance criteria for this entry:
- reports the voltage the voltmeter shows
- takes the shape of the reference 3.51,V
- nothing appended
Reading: 35,V
